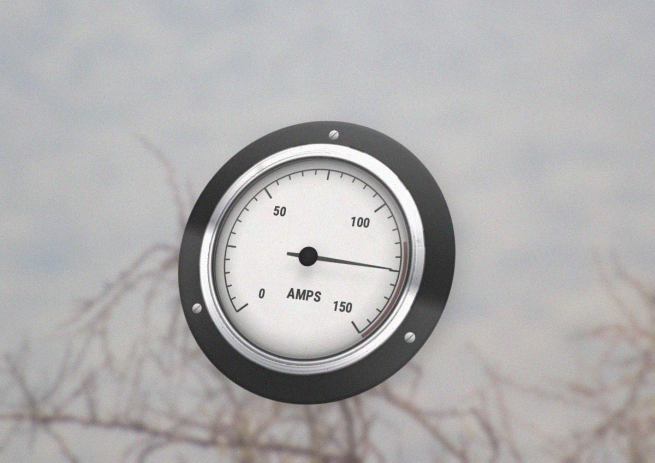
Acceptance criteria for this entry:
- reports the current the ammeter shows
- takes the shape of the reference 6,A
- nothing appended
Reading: 125,A
